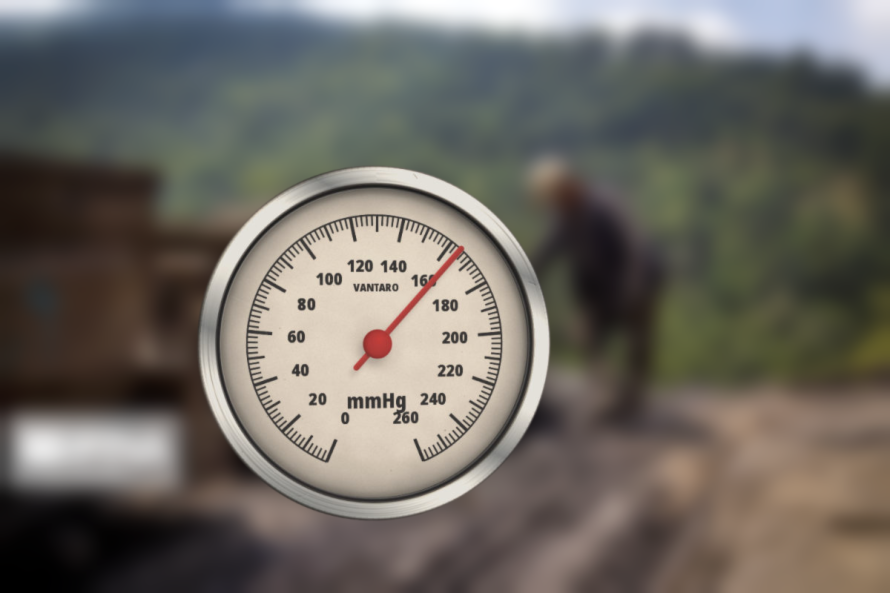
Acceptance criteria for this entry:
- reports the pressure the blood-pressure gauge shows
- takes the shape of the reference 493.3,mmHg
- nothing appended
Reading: 164,mmHg
